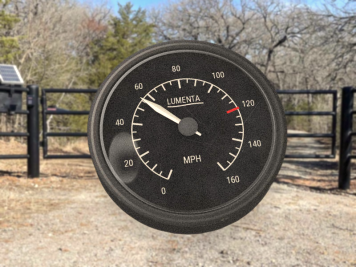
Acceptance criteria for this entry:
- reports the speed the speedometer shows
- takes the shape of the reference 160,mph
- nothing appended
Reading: 55,mph
